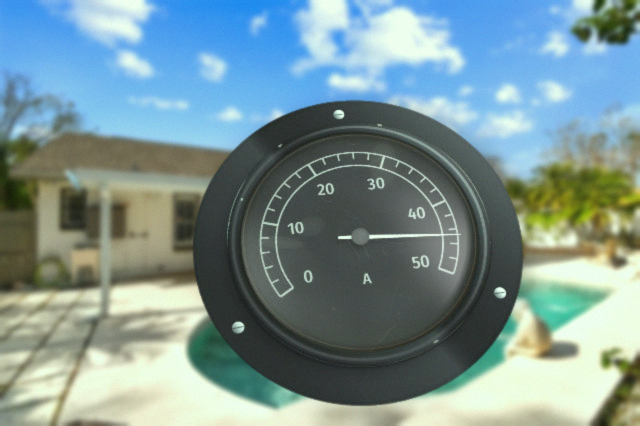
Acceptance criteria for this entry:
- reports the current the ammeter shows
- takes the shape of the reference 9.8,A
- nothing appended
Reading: 45,A
